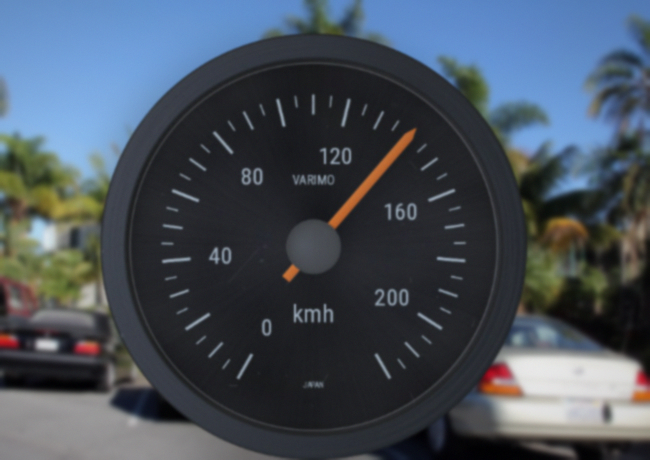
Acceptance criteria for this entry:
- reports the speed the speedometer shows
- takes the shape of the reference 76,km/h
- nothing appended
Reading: 140,km/h
